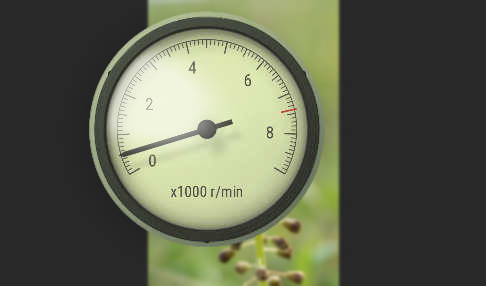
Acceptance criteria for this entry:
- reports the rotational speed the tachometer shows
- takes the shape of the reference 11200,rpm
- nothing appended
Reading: 500,rpm
